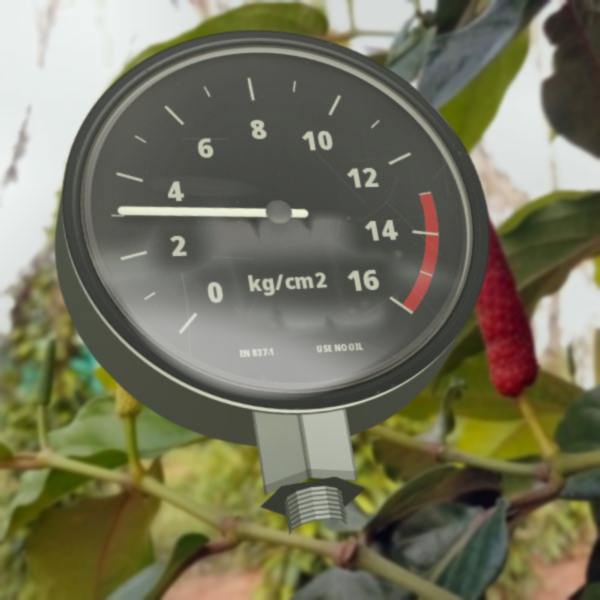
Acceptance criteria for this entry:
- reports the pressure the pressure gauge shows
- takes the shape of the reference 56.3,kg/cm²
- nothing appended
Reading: 3,kg/cm²
